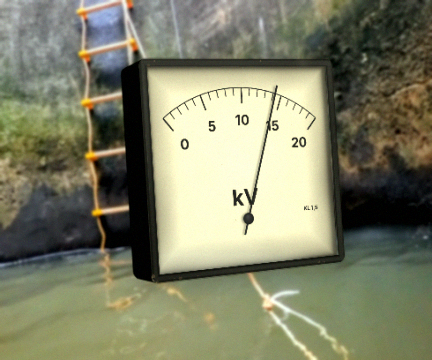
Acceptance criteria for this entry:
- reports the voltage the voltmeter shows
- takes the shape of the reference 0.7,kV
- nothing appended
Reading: 14,kV
